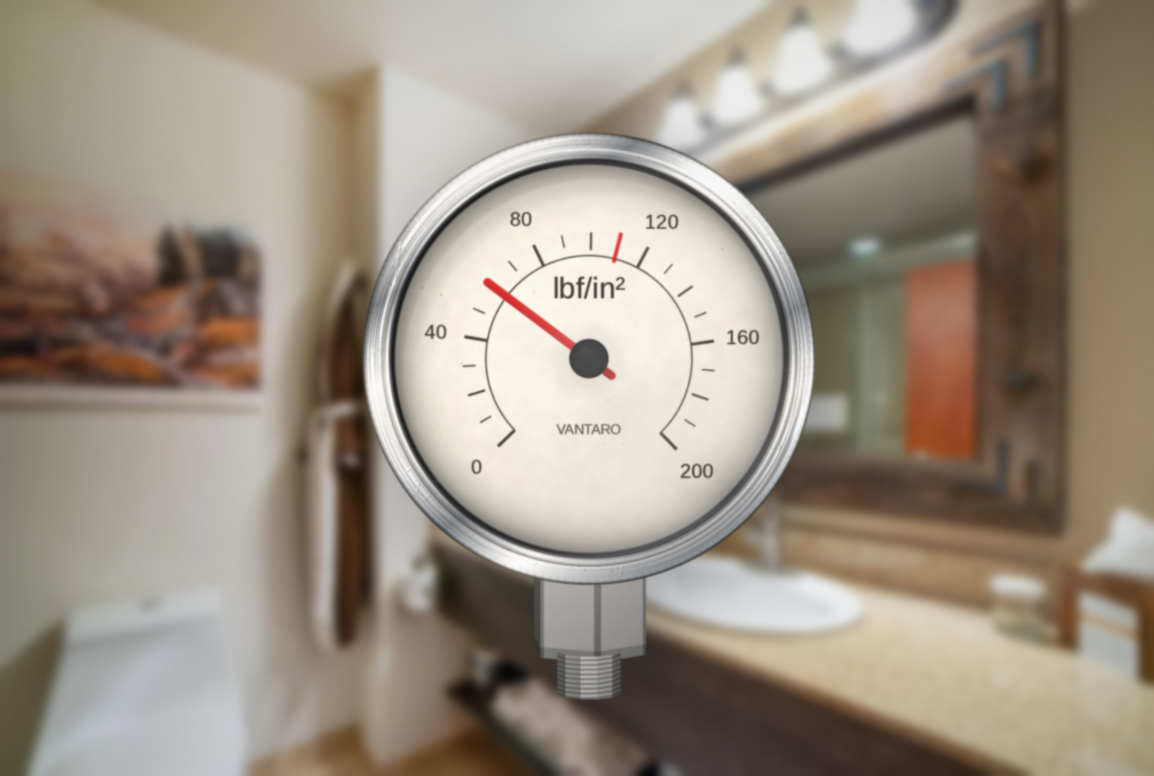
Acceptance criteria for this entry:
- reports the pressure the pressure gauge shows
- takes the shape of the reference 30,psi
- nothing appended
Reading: 60,psi
